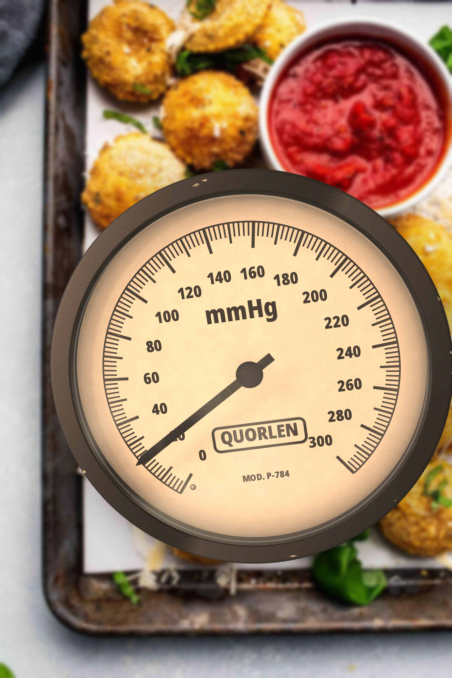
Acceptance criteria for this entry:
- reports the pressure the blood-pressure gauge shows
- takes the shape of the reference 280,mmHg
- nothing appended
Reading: 22,mmHg
